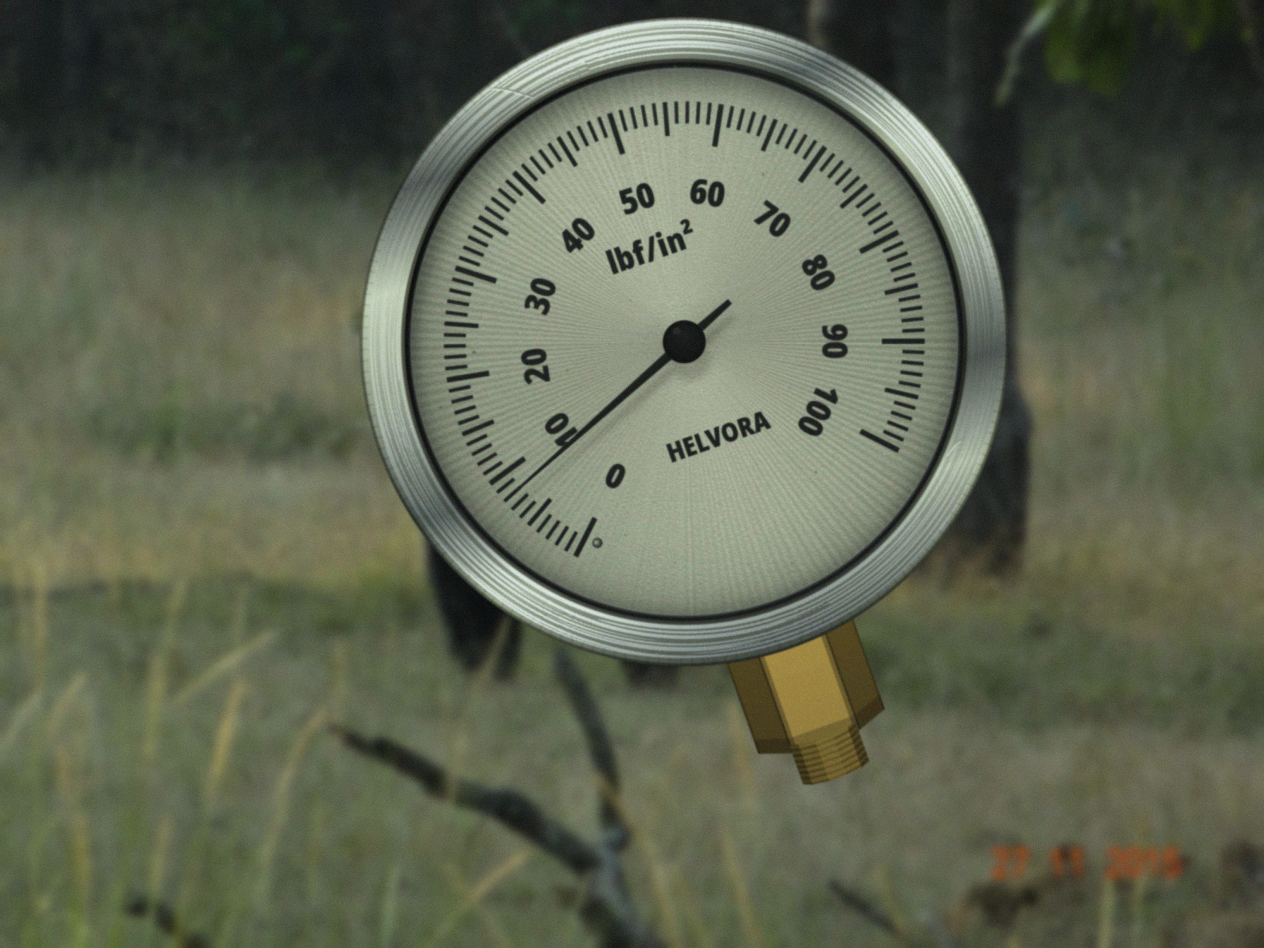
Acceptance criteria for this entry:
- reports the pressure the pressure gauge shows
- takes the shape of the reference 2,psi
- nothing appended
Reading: 8,psi
